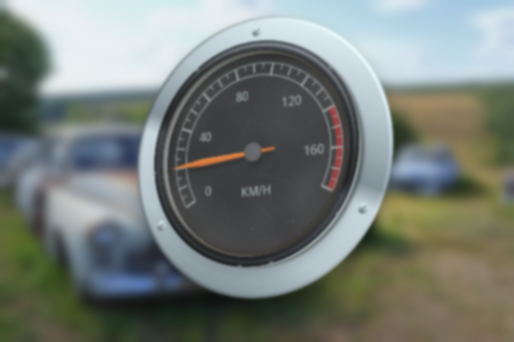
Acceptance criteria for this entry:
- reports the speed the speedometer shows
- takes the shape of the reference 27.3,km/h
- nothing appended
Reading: 20,km/h
